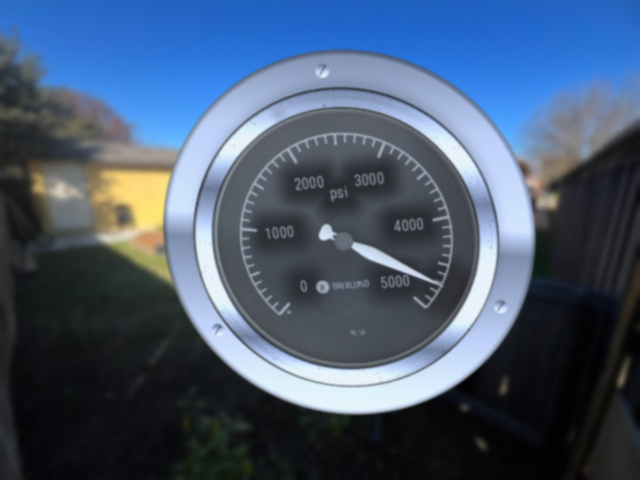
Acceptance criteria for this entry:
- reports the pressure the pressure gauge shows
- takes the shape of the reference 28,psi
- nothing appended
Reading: 4700,psi
